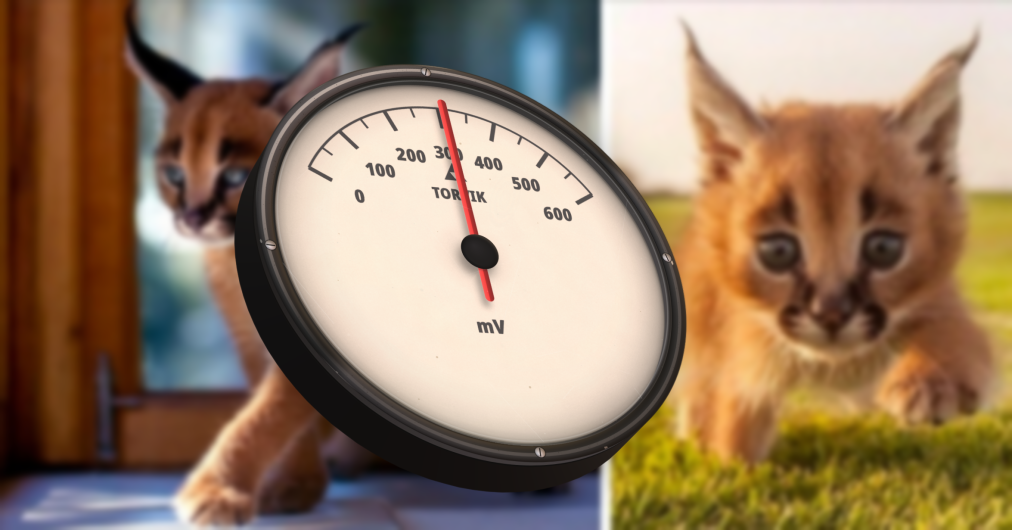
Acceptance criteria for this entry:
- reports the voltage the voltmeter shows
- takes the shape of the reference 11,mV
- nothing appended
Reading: 300,mV
